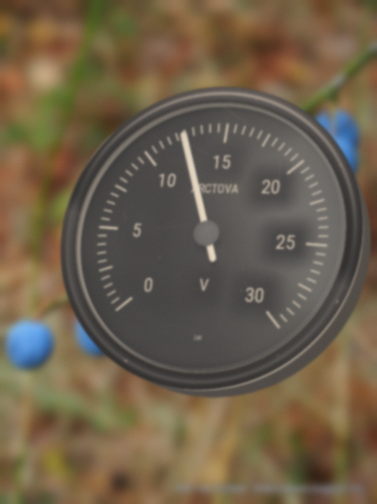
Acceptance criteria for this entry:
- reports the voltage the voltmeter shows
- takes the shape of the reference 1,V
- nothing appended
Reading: 12.5,V
